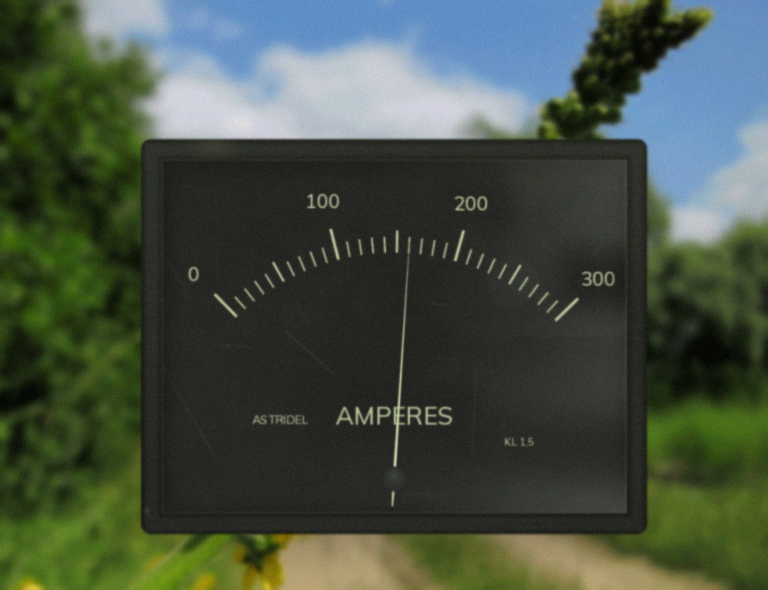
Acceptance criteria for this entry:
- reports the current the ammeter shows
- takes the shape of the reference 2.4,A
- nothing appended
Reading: 160,A
